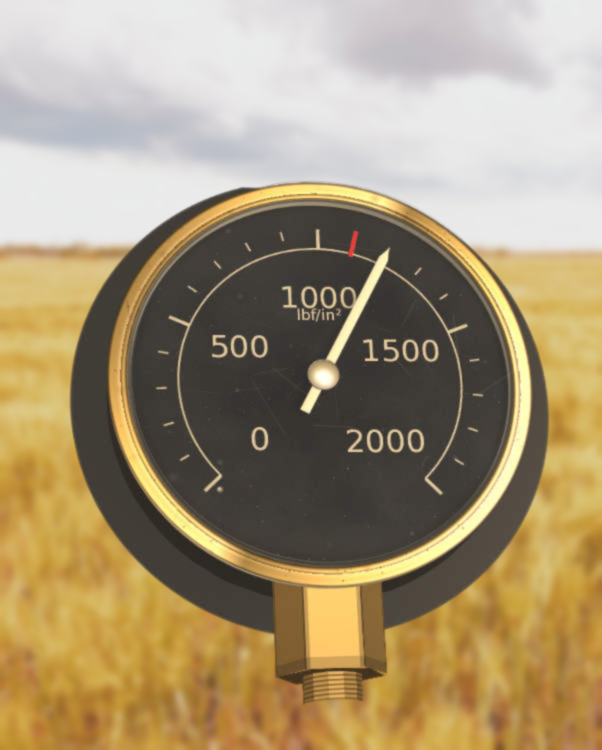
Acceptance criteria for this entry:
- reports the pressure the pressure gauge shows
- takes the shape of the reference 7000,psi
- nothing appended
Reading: 1200,psi
